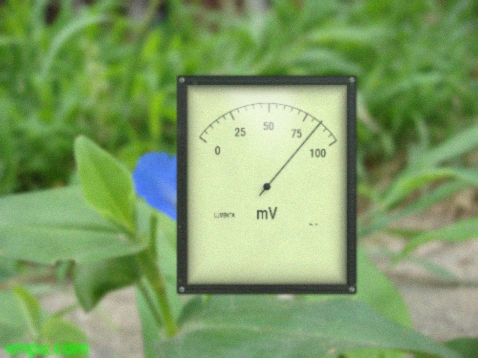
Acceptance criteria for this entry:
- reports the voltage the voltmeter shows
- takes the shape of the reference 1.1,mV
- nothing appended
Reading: 85,mV
